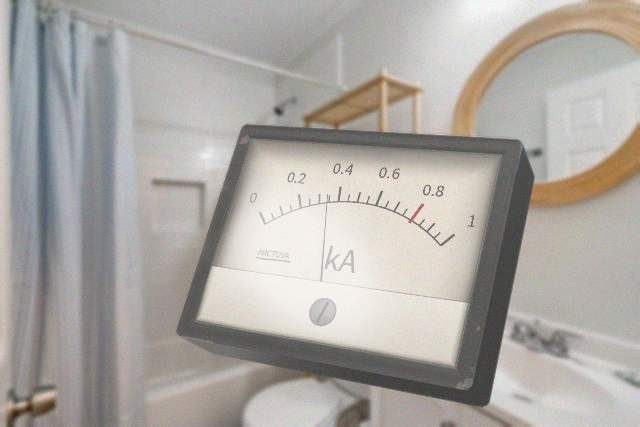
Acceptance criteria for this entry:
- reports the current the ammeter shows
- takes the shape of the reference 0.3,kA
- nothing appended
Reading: 0.35,kA
